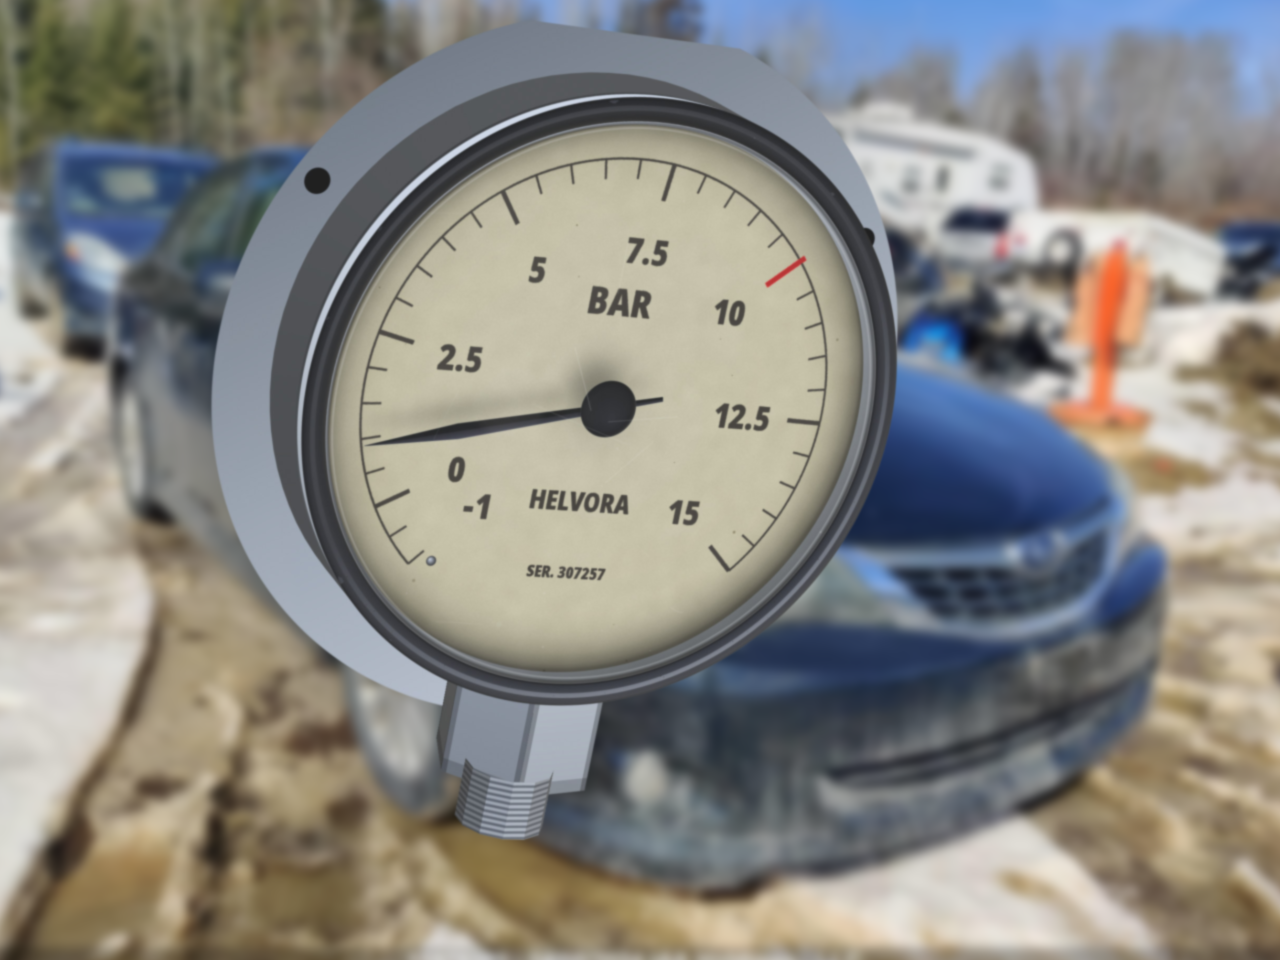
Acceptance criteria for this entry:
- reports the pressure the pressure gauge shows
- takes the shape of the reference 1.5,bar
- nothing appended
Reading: 1,bar
